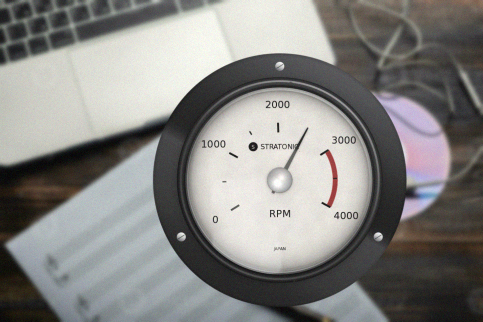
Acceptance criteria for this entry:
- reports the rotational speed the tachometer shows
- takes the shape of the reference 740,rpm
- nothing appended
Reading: 2500,rpm
